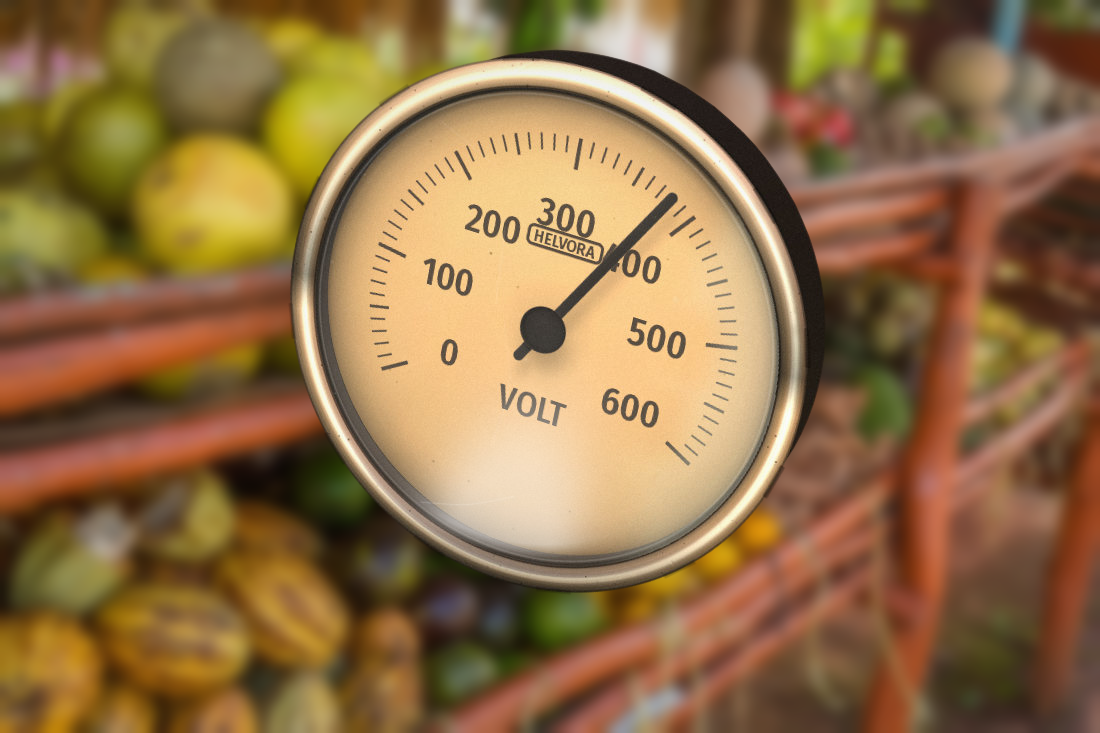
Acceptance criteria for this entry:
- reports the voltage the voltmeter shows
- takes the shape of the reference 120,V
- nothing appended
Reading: 380,V
